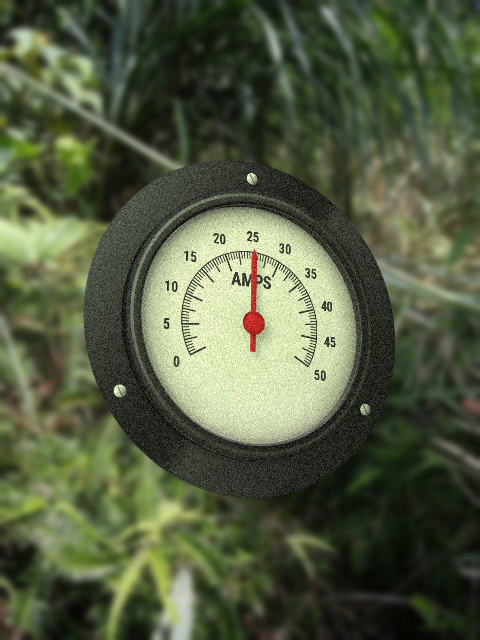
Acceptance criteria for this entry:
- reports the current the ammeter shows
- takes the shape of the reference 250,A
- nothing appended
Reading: 25,A
